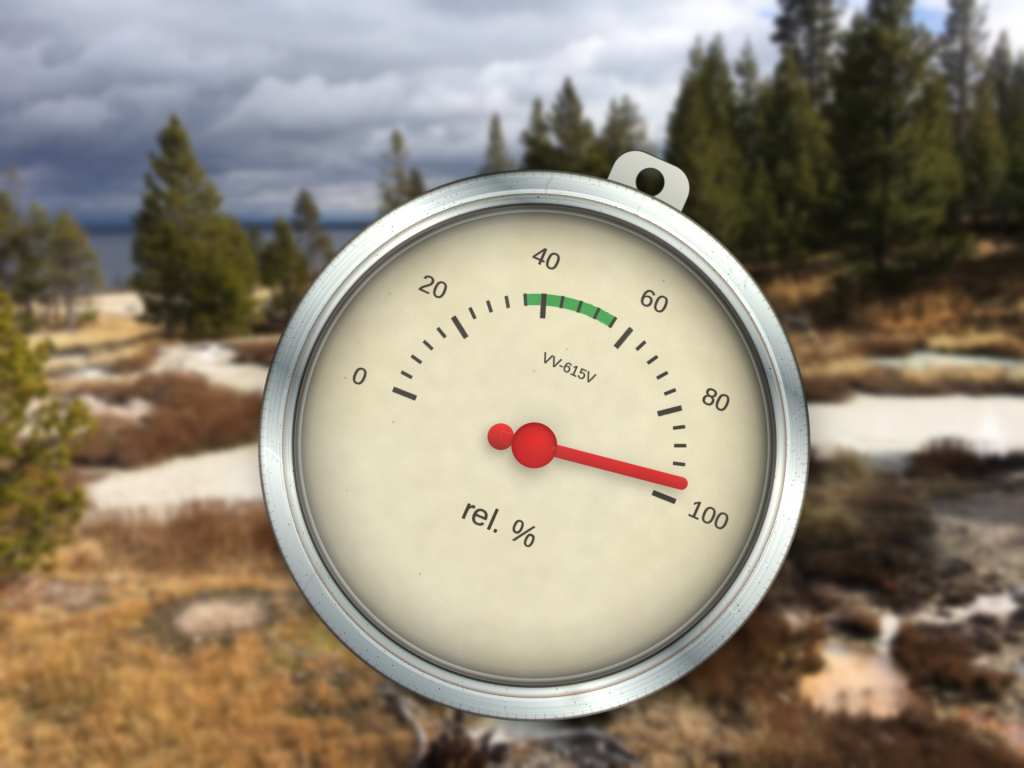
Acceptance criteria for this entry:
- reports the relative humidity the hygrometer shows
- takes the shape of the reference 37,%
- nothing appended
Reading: 96,%
